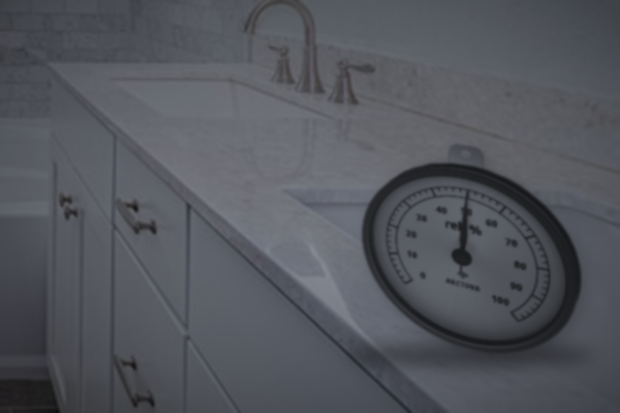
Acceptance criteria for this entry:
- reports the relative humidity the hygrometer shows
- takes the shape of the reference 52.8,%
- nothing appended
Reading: 50,%
